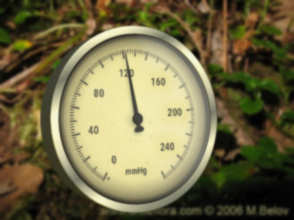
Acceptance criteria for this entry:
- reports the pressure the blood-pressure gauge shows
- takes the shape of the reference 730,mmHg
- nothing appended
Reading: 120,mmHg
